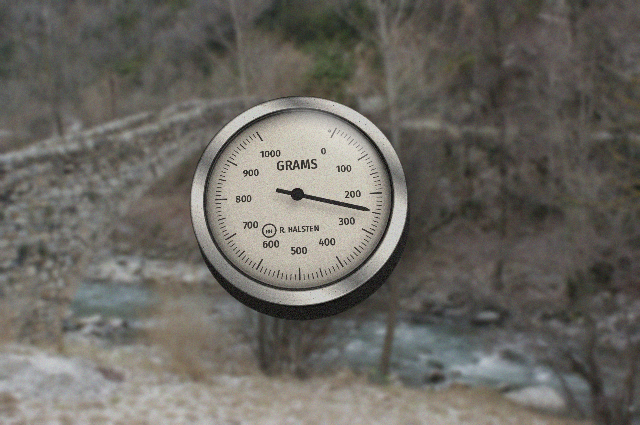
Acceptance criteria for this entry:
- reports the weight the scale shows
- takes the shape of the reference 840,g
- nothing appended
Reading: 250,g
